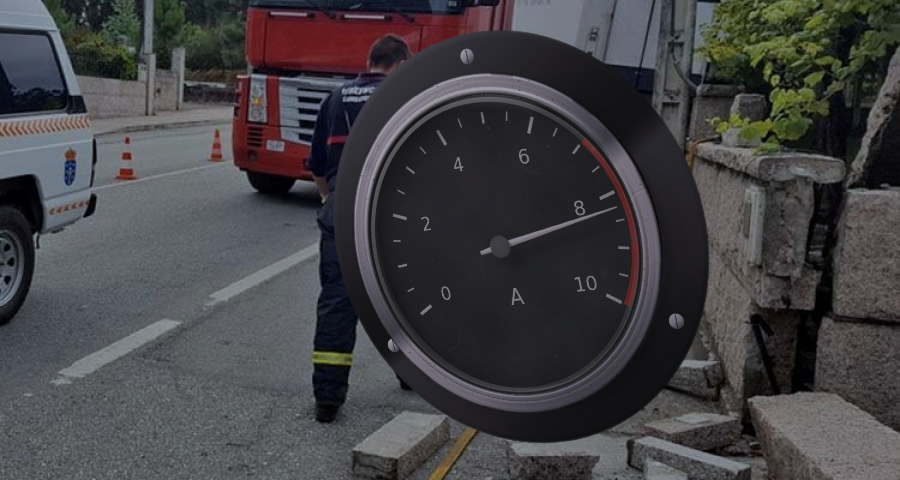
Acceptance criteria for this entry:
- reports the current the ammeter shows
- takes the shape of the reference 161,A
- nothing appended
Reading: 8.25,A
